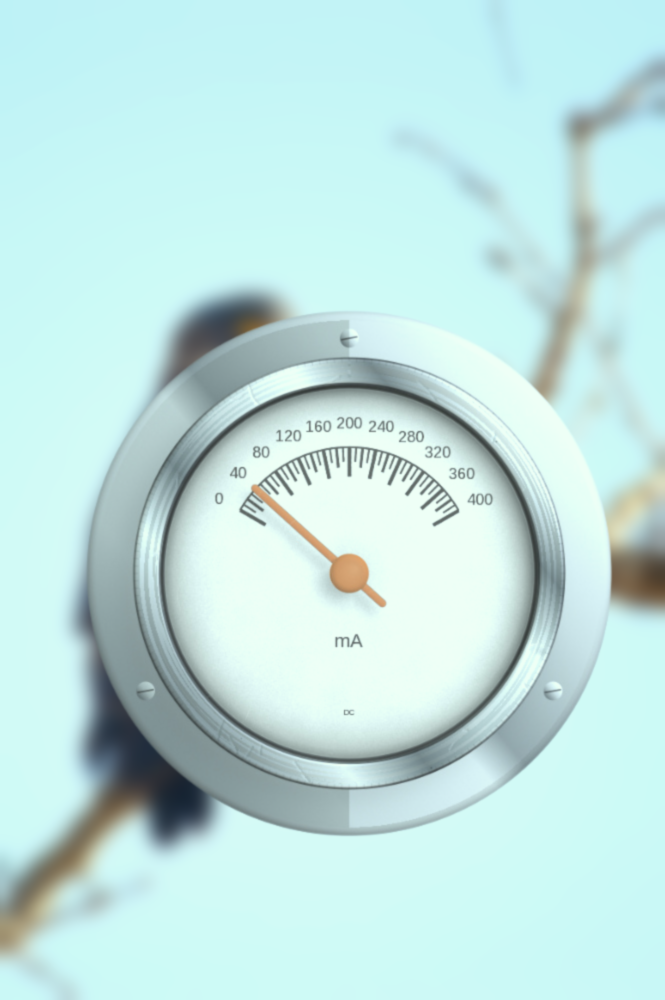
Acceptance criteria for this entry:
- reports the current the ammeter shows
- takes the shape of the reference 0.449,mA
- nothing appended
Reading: 40,mA
